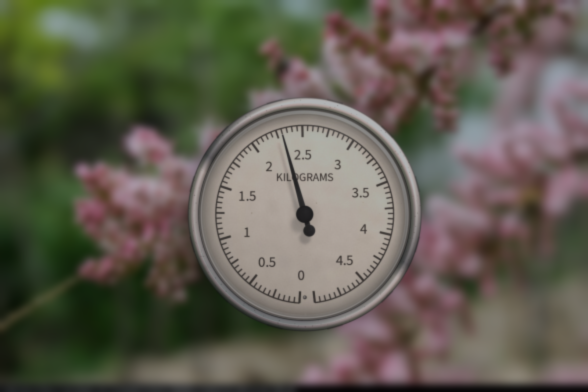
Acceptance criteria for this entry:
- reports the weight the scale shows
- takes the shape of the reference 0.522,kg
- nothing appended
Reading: 2.3,kg
